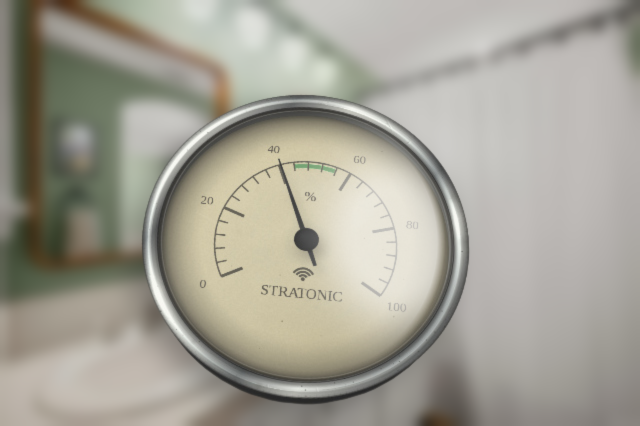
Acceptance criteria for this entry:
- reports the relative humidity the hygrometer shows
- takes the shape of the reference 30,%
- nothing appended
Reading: 40,%
